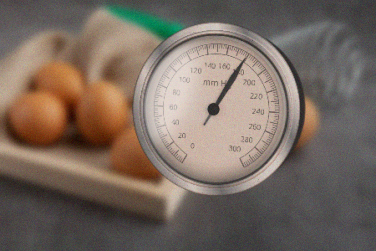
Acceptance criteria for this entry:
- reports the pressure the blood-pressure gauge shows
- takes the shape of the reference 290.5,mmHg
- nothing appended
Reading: 180,mmHg
